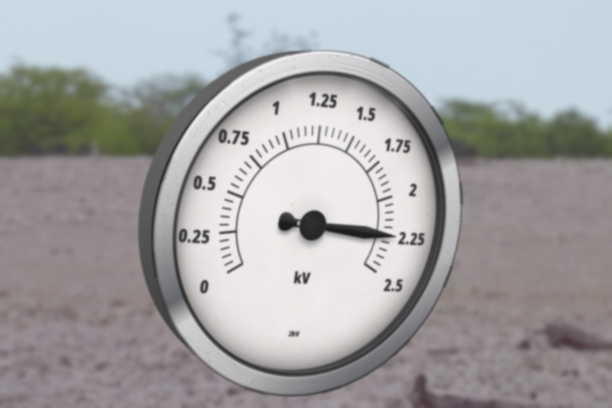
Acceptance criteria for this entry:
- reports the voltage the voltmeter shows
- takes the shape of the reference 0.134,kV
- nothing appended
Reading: 2.25,kV
